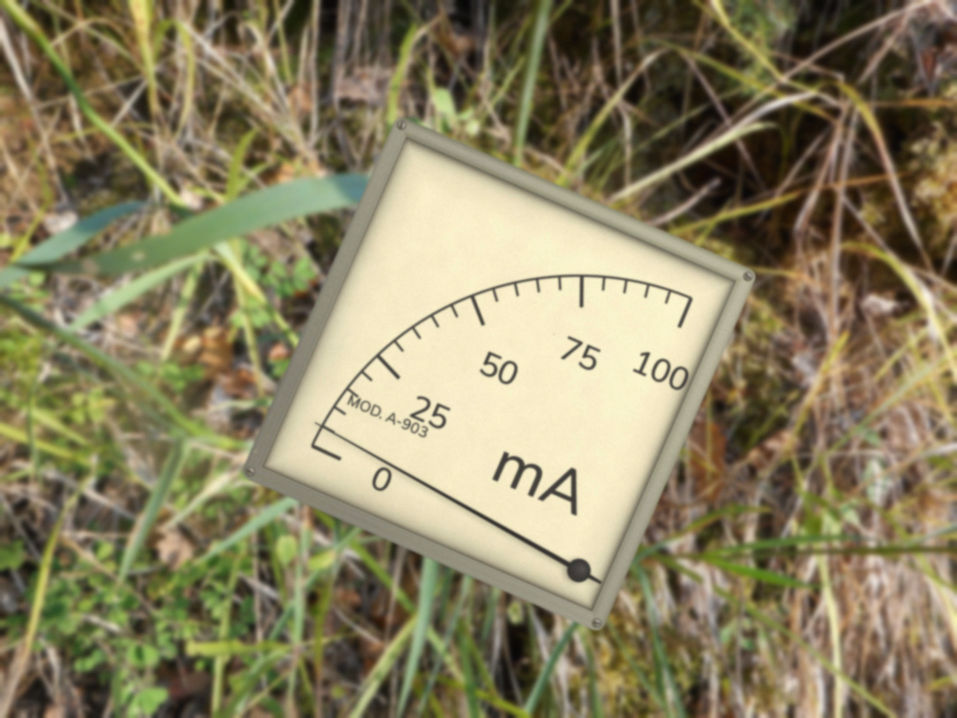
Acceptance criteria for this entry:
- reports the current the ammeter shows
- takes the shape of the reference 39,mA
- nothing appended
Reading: 5,mA
